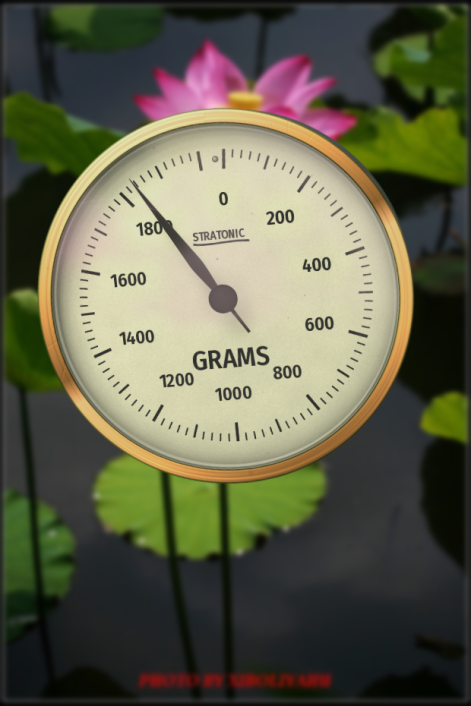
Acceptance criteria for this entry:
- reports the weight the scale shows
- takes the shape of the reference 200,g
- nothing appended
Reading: 1840,g
